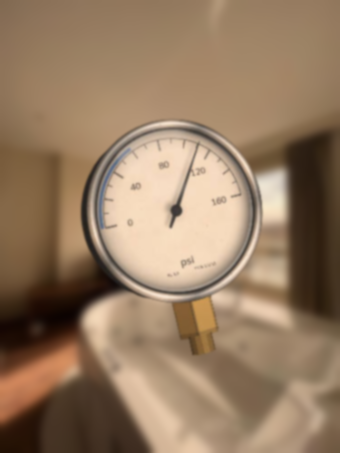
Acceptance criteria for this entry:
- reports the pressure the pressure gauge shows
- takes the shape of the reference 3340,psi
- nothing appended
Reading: 110,psi
